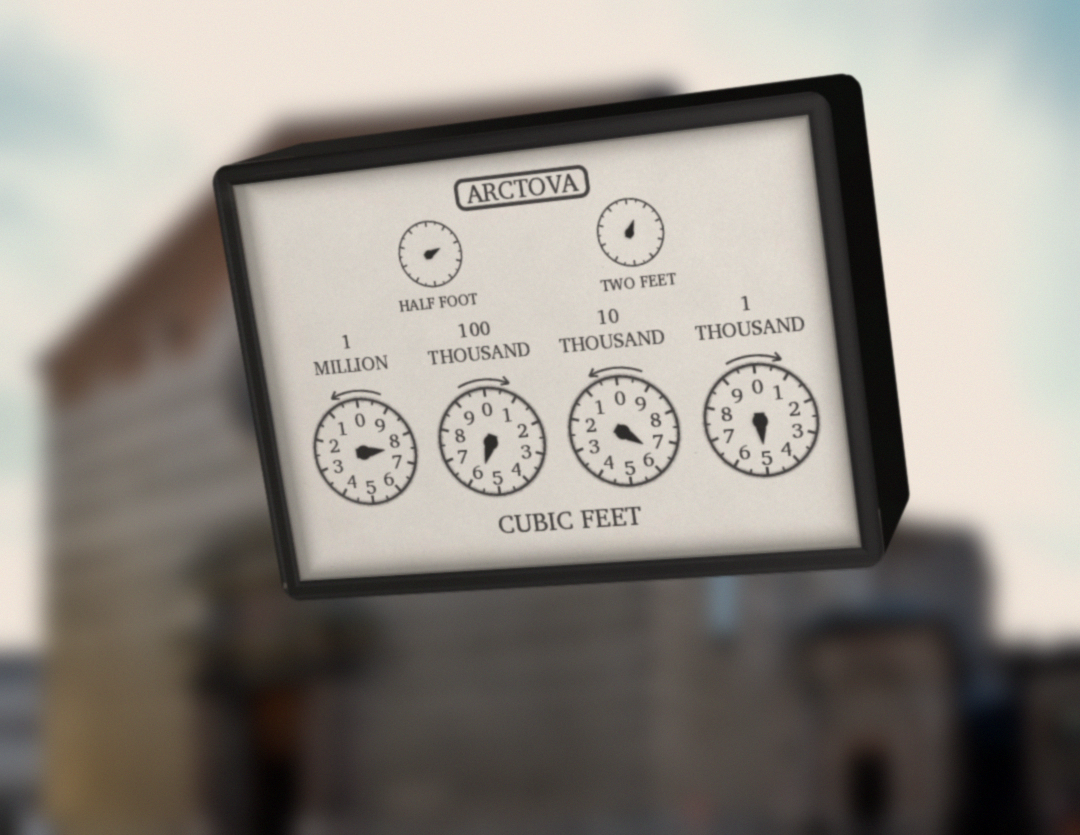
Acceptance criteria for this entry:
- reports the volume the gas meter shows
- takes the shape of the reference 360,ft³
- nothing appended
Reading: 756500,ft³
